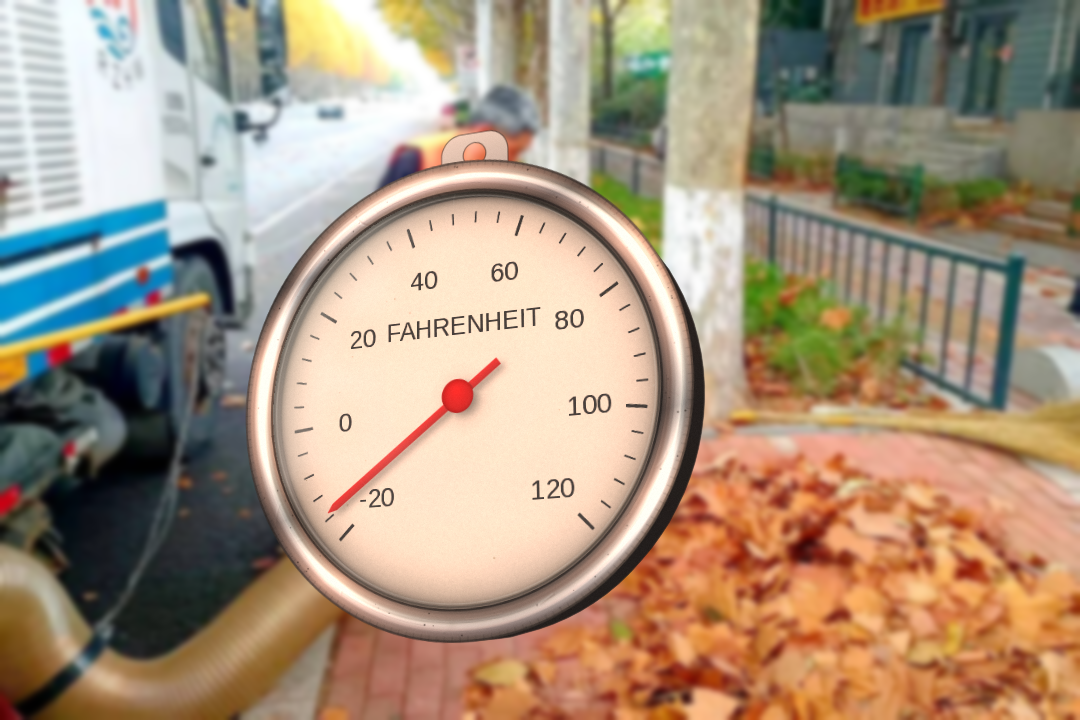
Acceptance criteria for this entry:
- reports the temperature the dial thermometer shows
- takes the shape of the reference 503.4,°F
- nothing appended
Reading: -16,°F
